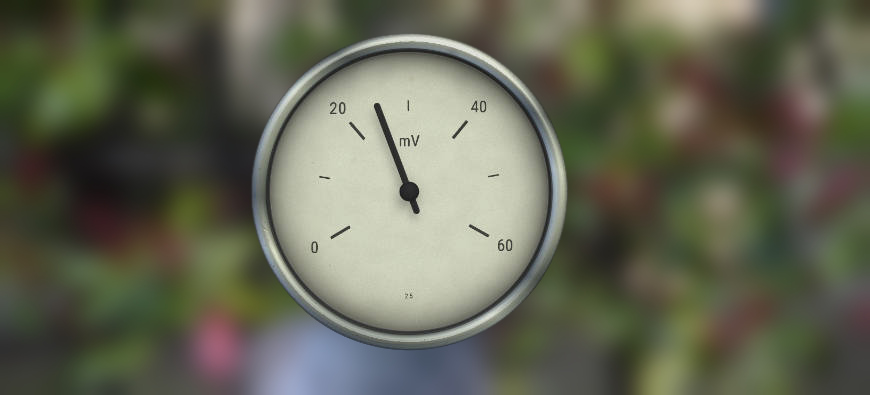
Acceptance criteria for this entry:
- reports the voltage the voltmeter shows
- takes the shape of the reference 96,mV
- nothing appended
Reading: 25,mV
